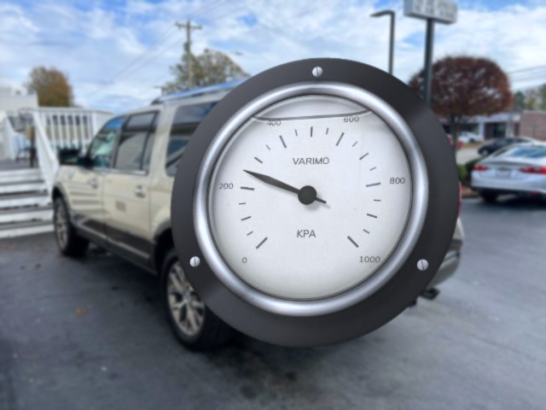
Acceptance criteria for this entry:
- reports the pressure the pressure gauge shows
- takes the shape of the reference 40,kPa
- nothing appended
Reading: 250,kPa
